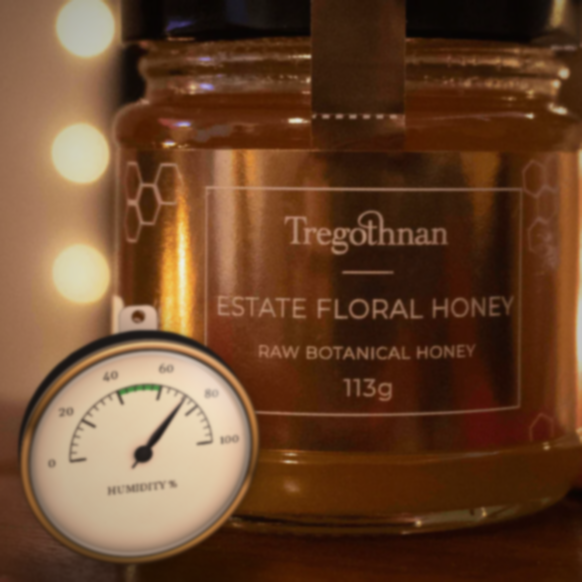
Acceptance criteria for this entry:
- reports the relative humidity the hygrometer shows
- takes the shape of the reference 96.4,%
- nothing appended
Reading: 72,%
